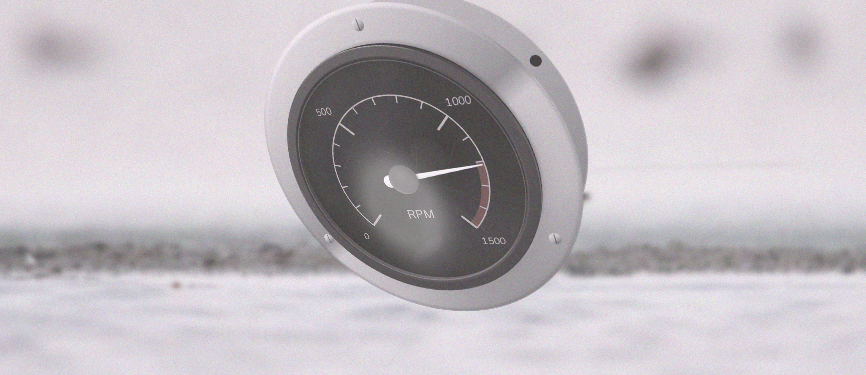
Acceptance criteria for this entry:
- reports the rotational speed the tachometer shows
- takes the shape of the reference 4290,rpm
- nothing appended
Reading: 1200,rpm
